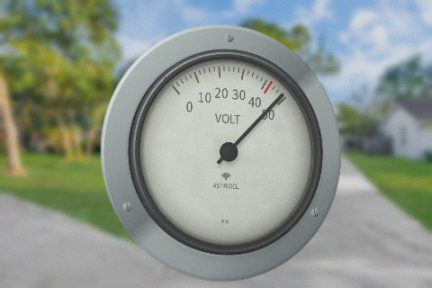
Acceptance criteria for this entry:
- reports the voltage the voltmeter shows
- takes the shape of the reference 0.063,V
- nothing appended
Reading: 48,V
